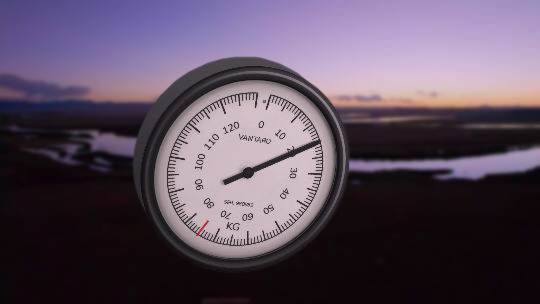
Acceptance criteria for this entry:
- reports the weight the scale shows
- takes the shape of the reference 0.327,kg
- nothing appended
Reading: 20,kg
